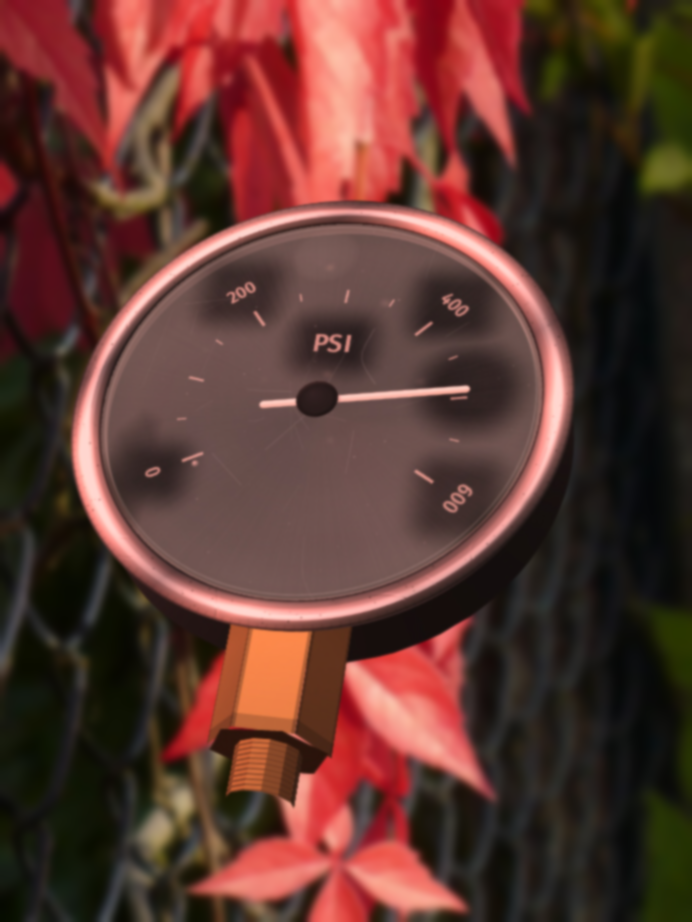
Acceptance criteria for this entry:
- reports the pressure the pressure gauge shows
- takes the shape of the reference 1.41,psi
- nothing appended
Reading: 500,psi
